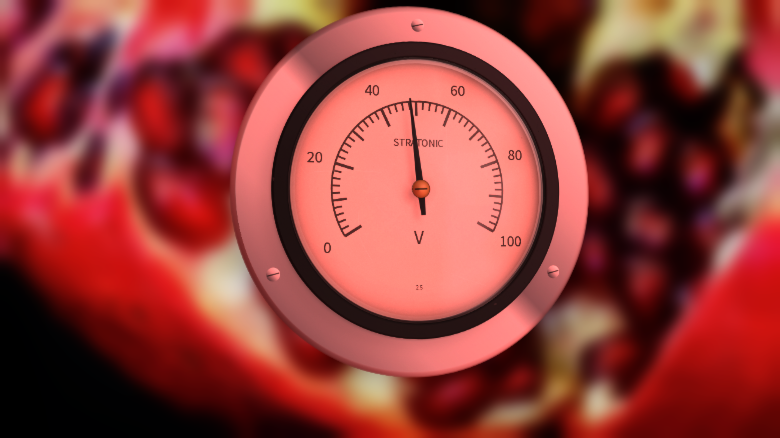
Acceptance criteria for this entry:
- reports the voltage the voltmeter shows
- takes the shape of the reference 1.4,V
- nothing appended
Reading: 48,V
